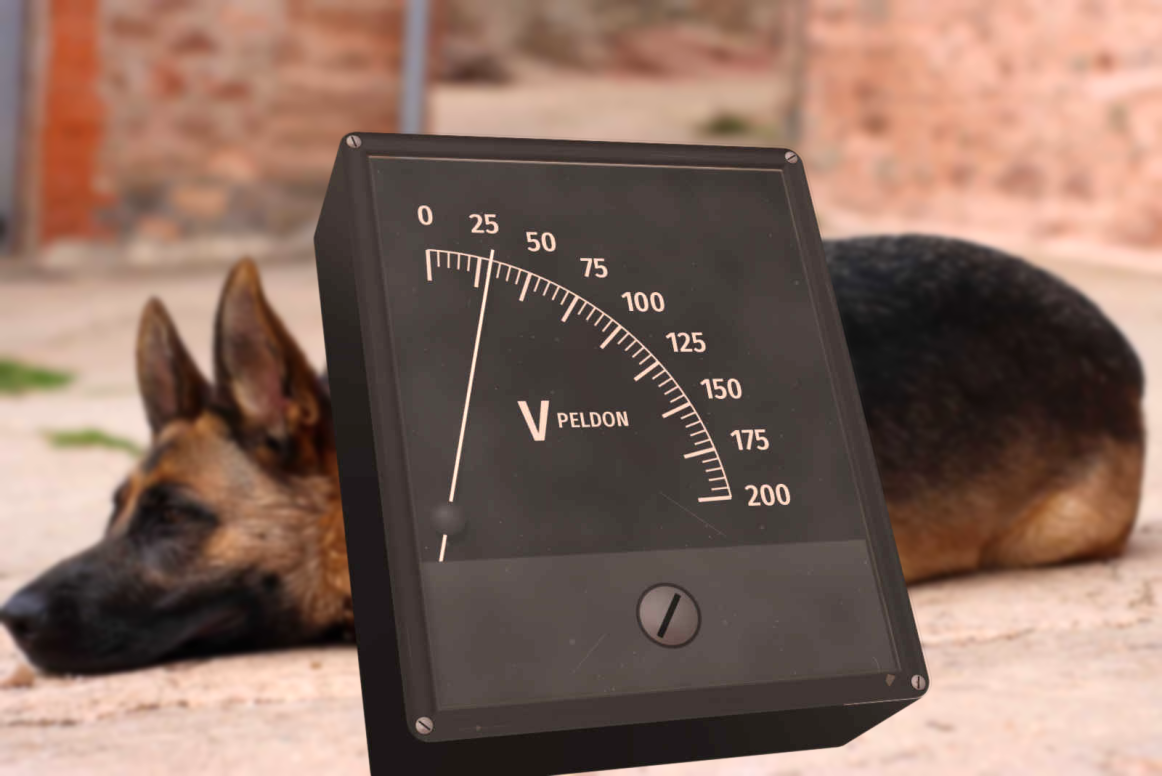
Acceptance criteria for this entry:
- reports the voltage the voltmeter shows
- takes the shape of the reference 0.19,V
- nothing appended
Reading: 30,V
